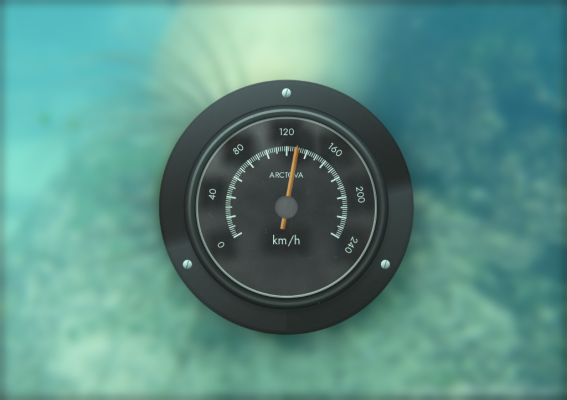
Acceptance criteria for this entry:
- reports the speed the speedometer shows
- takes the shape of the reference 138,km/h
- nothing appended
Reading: 130,km/h
